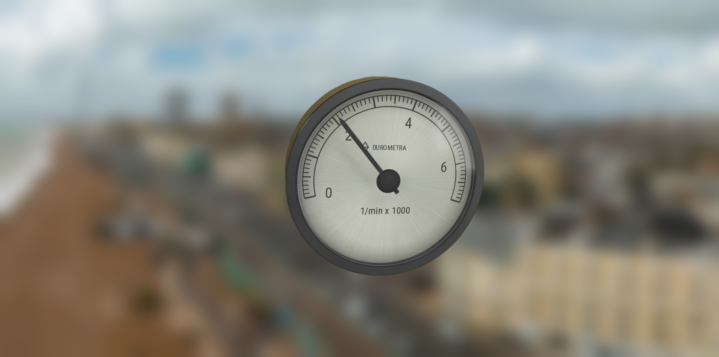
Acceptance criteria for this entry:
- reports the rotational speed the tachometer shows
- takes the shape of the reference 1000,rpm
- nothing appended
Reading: 2100,rpm
